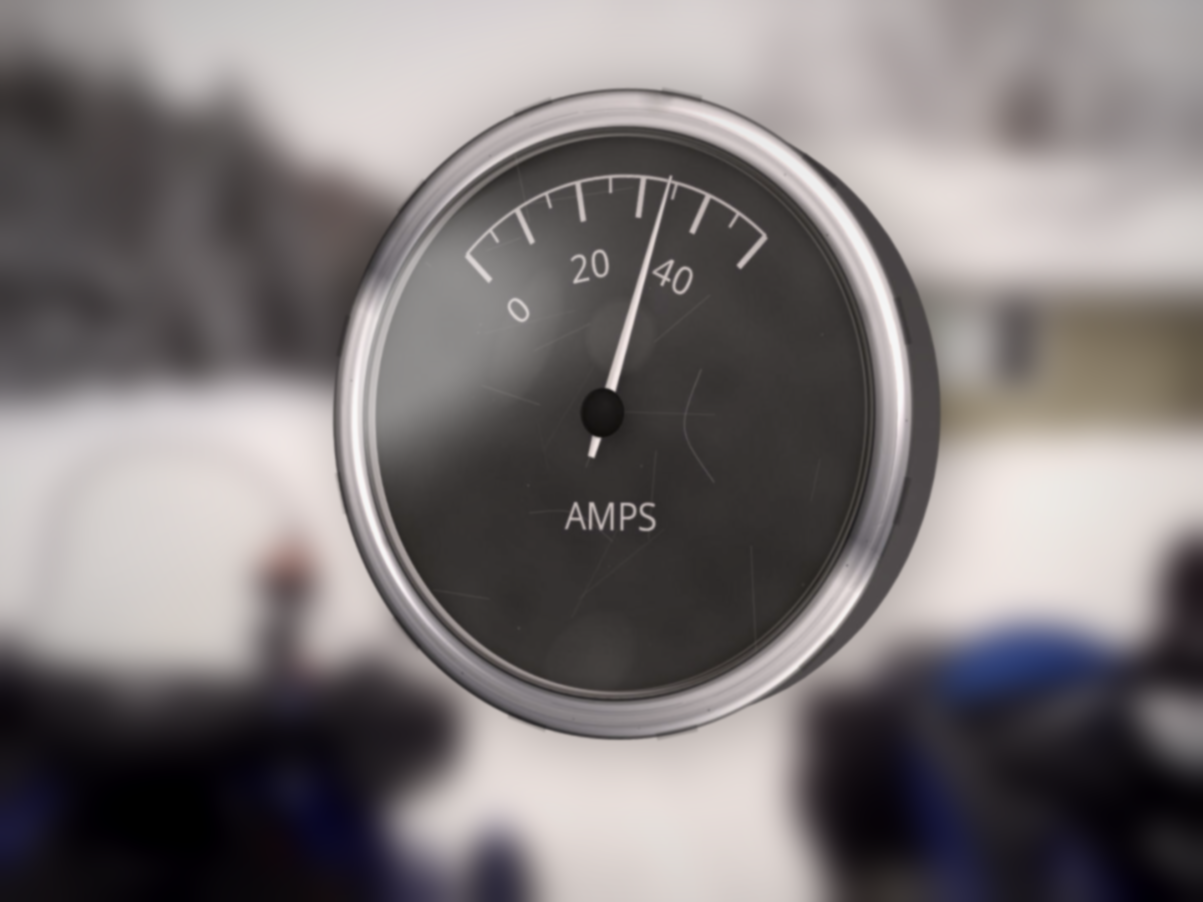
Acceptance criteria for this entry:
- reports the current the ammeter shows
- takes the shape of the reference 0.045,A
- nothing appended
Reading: 35,A
